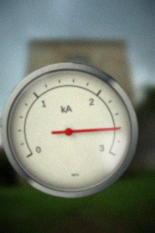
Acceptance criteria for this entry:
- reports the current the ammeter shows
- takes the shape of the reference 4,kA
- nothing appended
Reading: 2.6,kA
